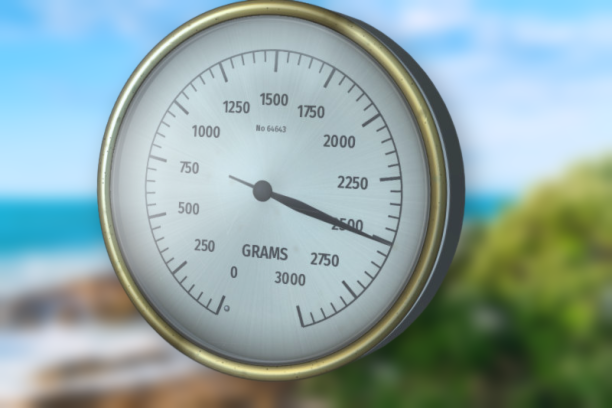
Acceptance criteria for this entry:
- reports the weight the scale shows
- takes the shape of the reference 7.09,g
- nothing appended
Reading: 2500,g
